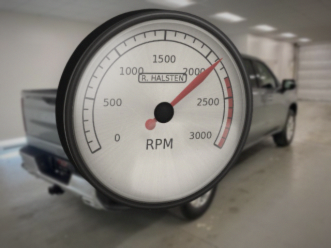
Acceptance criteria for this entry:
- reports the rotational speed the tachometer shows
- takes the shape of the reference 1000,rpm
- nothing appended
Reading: 2100,rpm
